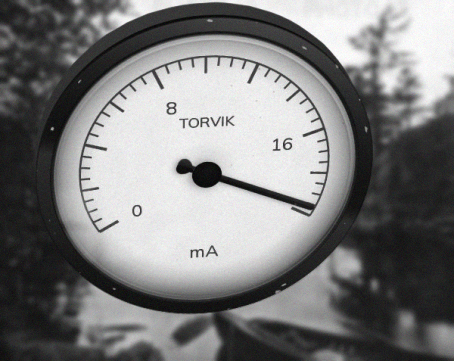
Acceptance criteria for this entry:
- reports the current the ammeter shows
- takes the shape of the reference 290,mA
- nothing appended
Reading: 19.5,mA
